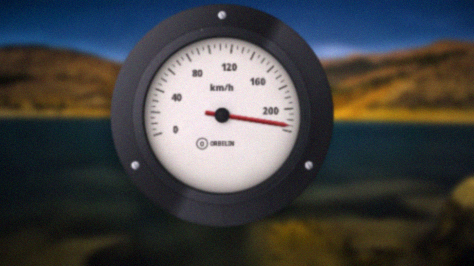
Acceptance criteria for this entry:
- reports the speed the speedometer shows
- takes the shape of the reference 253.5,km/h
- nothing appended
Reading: 215,km/h
